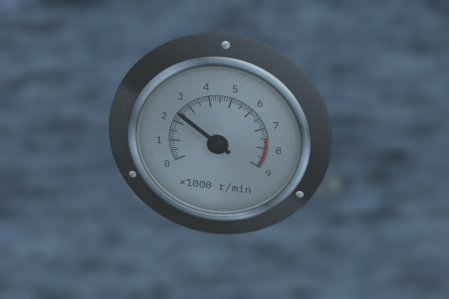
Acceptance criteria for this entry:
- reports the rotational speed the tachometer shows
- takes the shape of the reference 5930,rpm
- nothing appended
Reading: 2500,rpm
